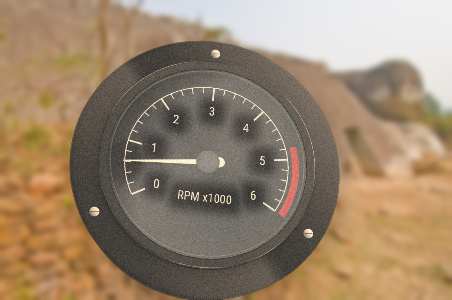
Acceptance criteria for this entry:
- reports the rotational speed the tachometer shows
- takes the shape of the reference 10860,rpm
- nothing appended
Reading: 600,rpm
